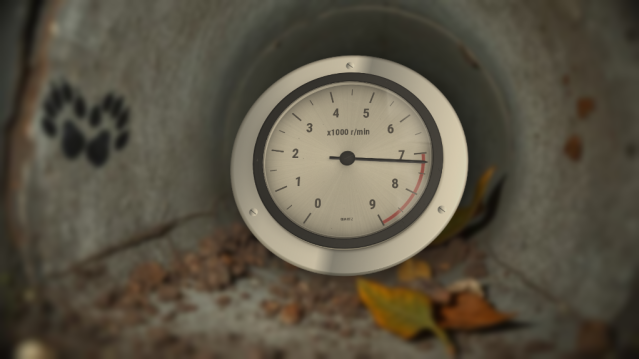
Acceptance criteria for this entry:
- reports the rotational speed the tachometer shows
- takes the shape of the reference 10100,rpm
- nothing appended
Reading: 7250,rpm
